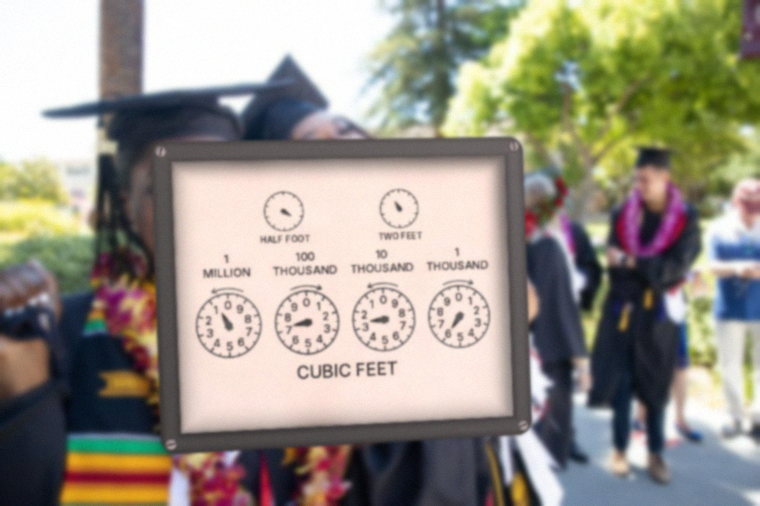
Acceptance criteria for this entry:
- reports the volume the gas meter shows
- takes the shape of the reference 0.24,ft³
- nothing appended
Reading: 72600,ft³
